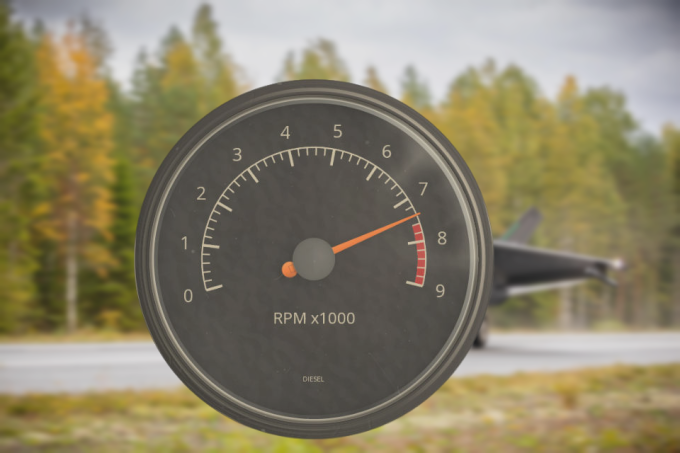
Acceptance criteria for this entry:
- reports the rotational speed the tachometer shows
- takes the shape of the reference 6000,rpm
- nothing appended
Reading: 7400,rpm
